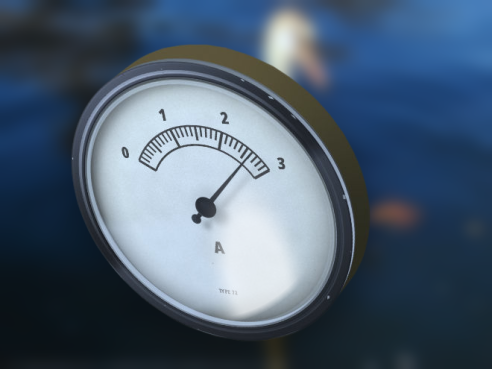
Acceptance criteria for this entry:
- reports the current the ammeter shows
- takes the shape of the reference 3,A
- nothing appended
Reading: 2.6,A
